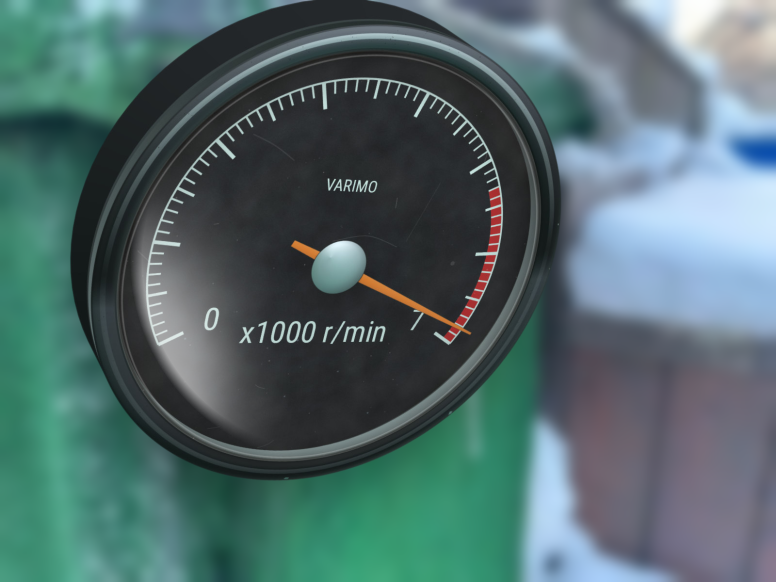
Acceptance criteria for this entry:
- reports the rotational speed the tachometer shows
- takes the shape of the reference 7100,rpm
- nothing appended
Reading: 6800,rpm
